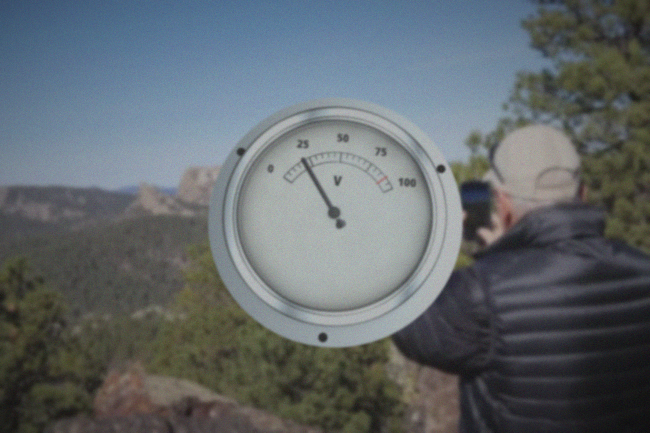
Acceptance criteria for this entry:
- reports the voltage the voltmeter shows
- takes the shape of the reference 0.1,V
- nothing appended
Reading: 20,V
